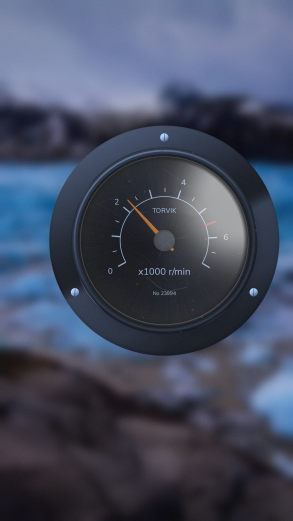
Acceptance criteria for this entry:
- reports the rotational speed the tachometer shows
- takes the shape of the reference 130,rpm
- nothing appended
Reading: 2250,rpm
